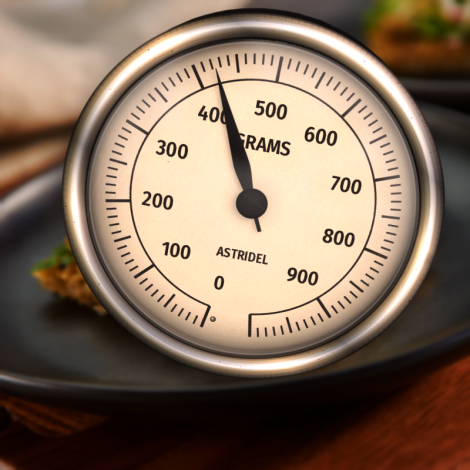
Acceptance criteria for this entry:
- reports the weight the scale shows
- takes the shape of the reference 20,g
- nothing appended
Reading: 425,g
